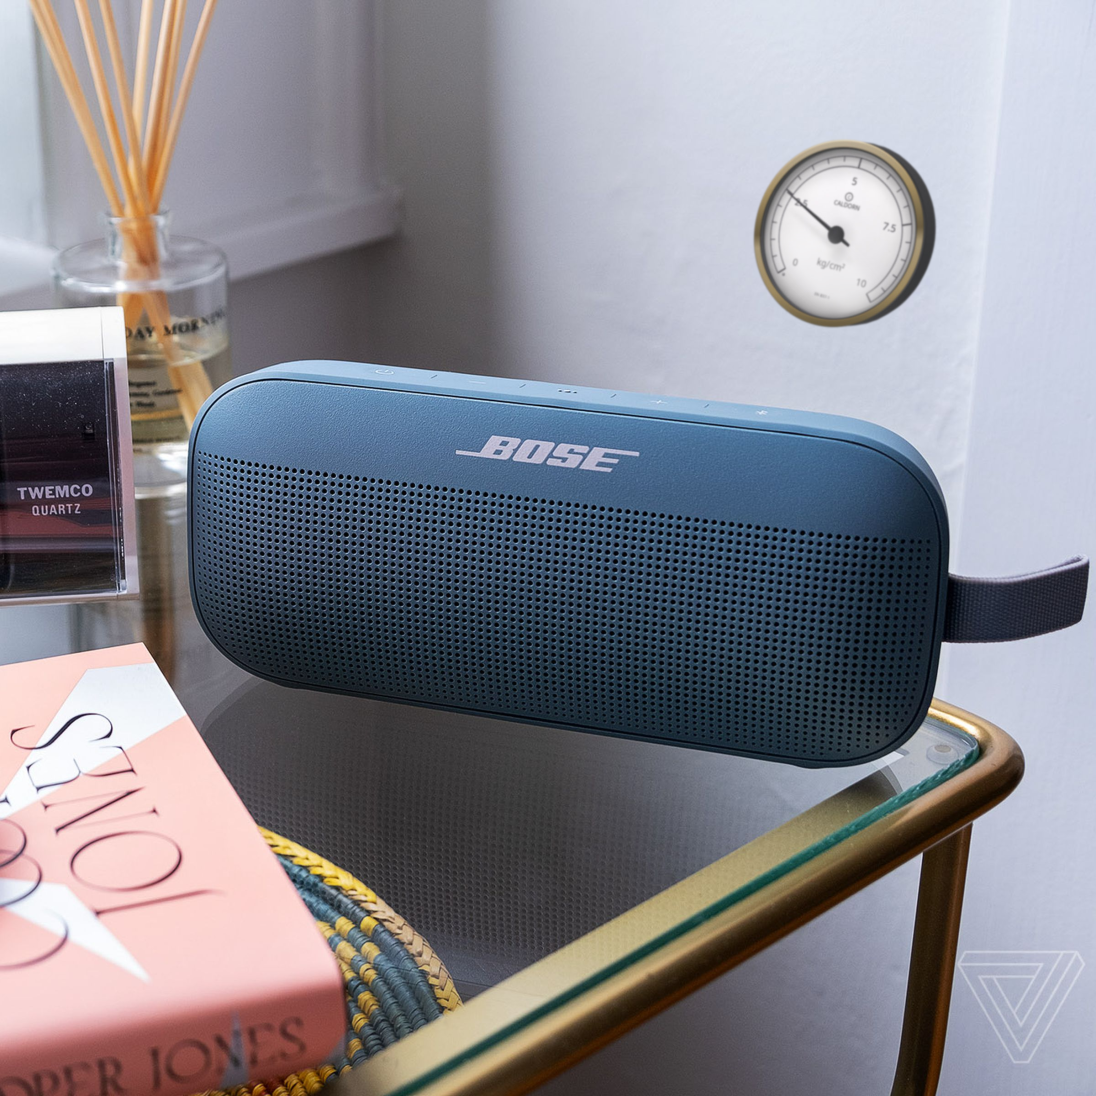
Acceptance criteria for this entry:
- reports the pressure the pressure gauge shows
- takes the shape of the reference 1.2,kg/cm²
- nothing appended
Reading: 2.5,kg/cm²
